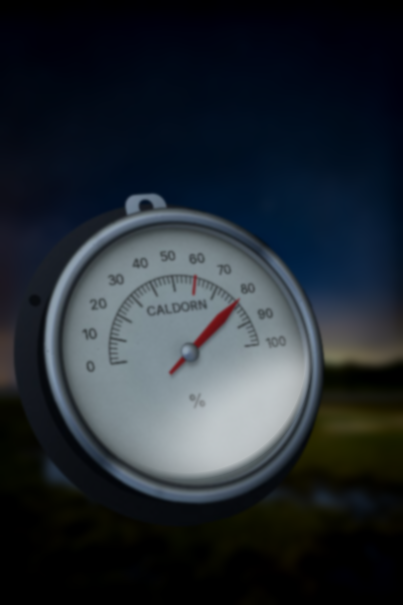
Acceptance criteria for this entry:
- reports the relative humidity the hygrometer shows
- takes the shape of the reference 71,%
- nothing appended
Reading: 80,%
